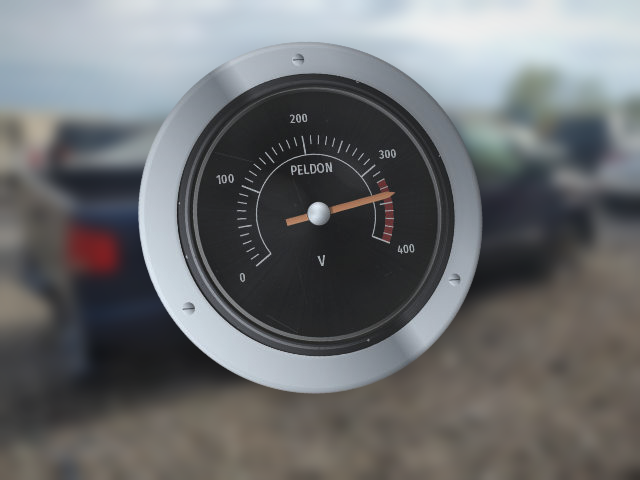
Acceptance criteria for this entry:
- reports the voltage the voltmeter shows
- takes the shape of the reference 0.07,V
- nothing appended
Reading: 340,V
